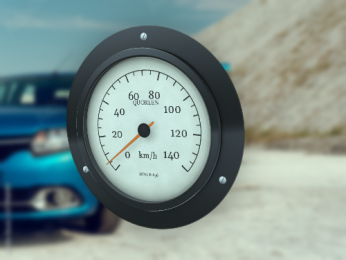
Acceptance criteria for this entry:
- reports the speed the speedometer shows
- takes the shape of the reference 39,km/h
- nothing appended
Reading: 5,km/h
